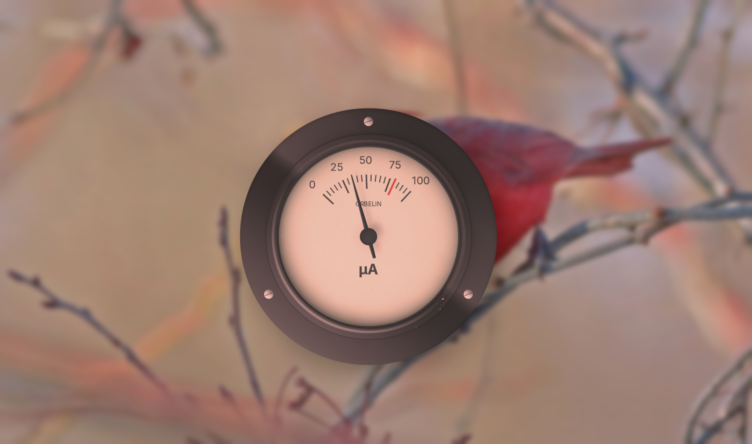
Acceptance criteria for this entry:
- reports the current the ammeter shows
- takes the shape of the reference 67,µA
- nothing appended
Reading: 35,µA
